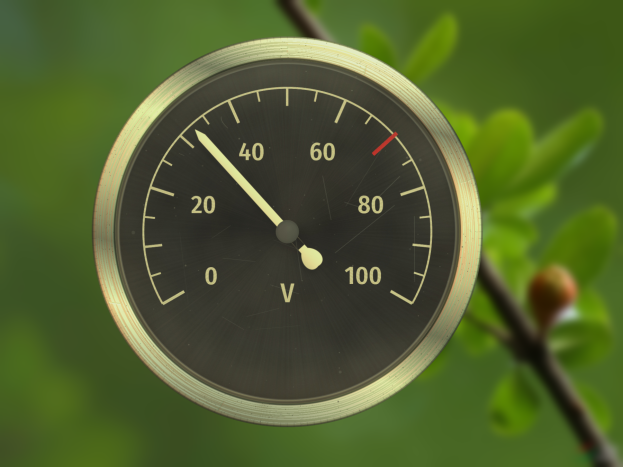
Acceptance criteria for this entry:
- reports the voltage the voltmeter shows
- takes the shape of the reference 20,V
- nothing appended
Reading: 32.5,V
